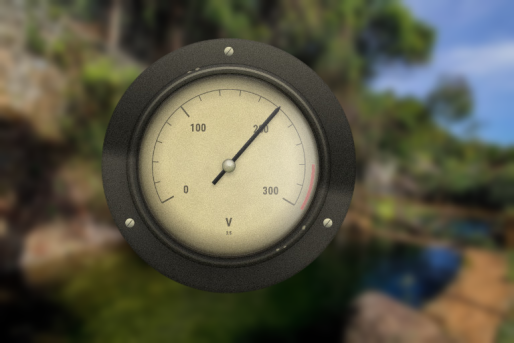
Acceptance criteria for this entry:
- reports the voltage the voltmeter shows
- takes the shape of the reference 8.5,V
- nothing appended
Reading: 200,V
